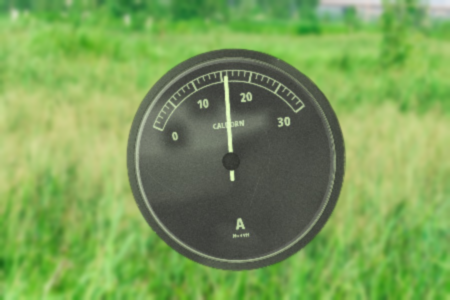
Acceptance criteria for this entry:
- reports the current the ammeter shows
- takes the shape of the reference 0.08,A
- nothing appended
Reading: 16,A
